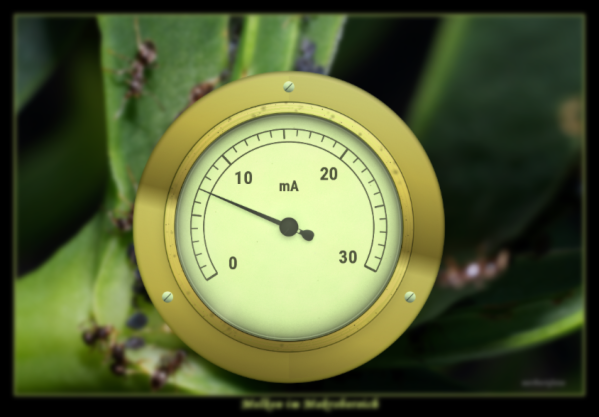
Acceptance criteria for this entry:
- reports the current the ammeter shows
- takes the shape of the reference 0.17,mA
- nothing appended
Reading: 7,mA
